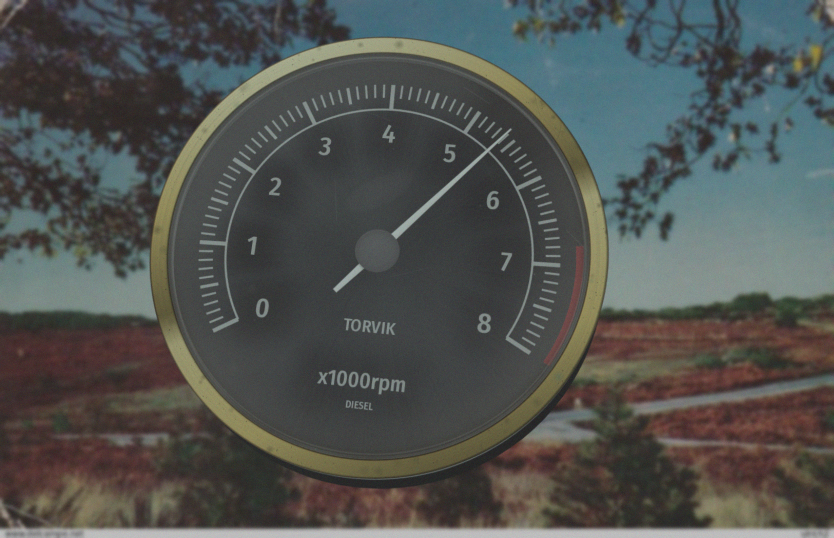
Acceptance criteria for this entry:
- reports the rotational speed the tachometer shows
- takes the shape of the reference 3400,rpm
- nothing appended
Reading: 5400,rpm
